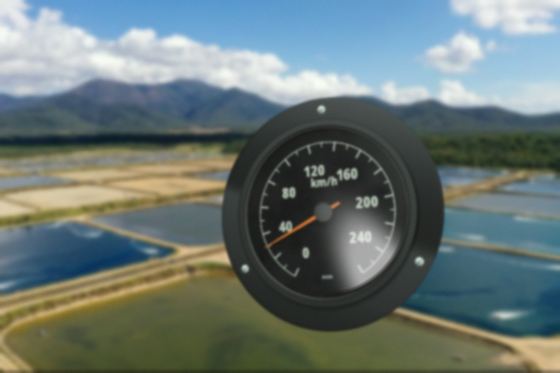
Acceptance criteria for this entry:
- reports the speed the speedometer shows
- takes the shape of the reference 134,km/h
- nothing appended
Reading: 30,km/h
